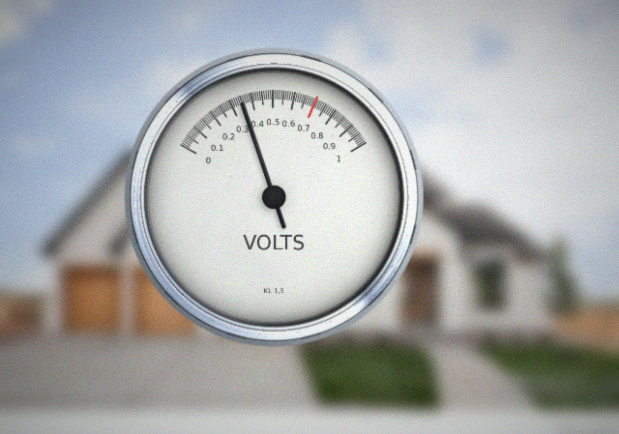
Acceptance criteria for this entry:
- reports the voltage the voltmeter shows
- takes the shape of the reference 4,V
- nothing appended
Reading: 0.35,V
